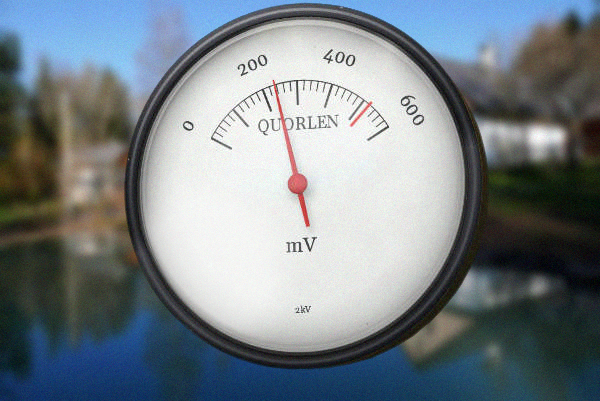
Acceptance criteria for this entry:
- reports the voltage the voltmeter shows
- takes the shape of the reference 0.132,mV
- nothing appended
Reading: 240,mV
